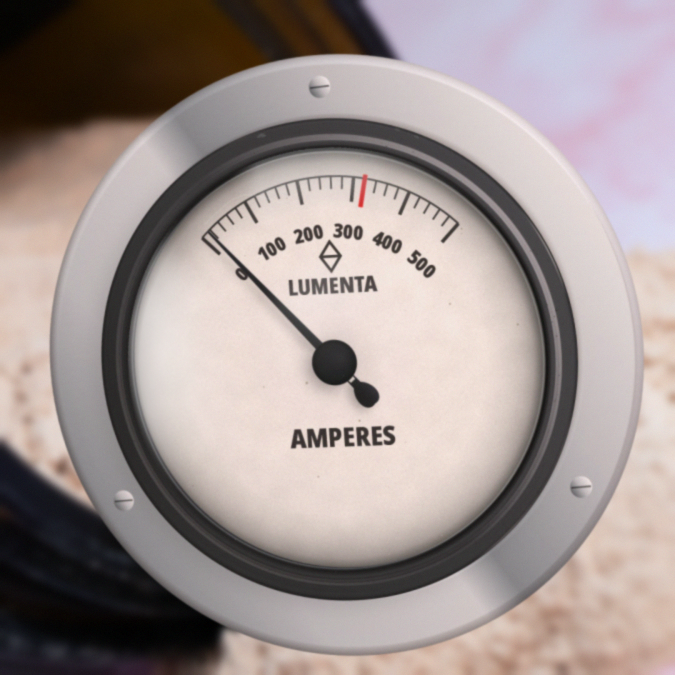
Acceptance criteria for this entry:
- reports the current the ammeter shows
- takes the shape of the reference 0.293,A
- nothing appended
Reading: 20,A
